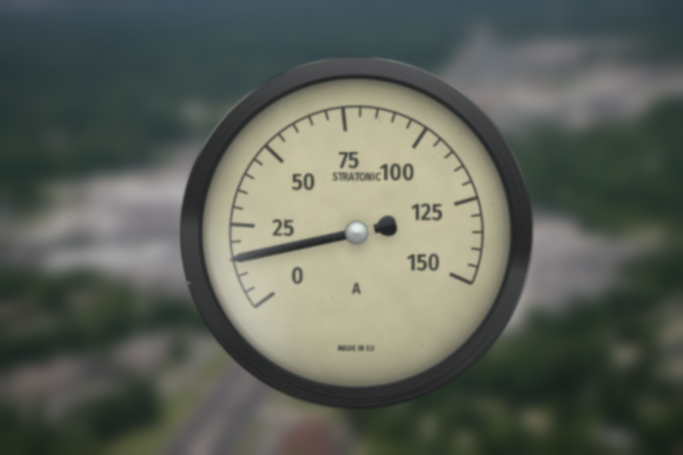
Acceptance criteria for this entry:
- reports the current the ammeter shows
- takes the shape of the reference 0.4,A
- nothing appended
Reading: 15,A
